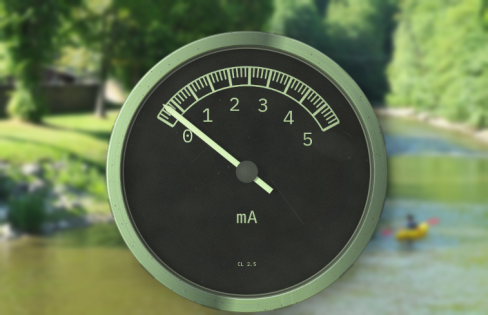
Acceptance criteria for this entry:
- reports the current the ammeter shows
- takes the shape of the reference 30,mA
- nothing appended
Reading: 0.3,mA
